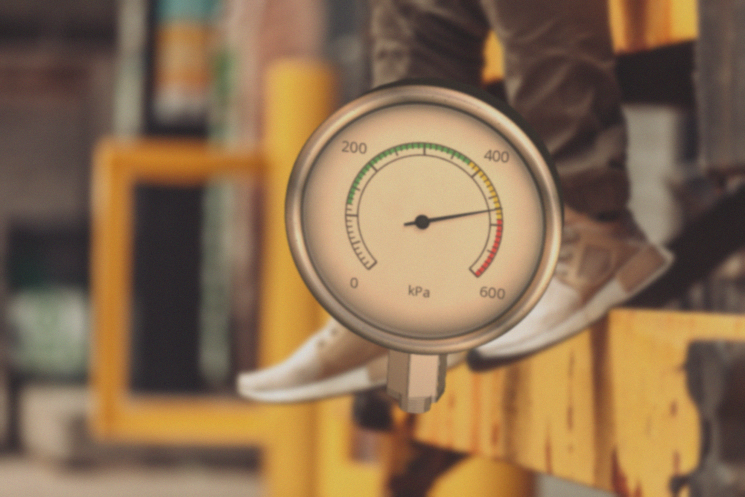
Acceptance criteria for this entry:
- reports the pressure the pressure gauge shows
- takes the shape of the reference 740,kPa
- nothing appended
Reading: 470,kPa
